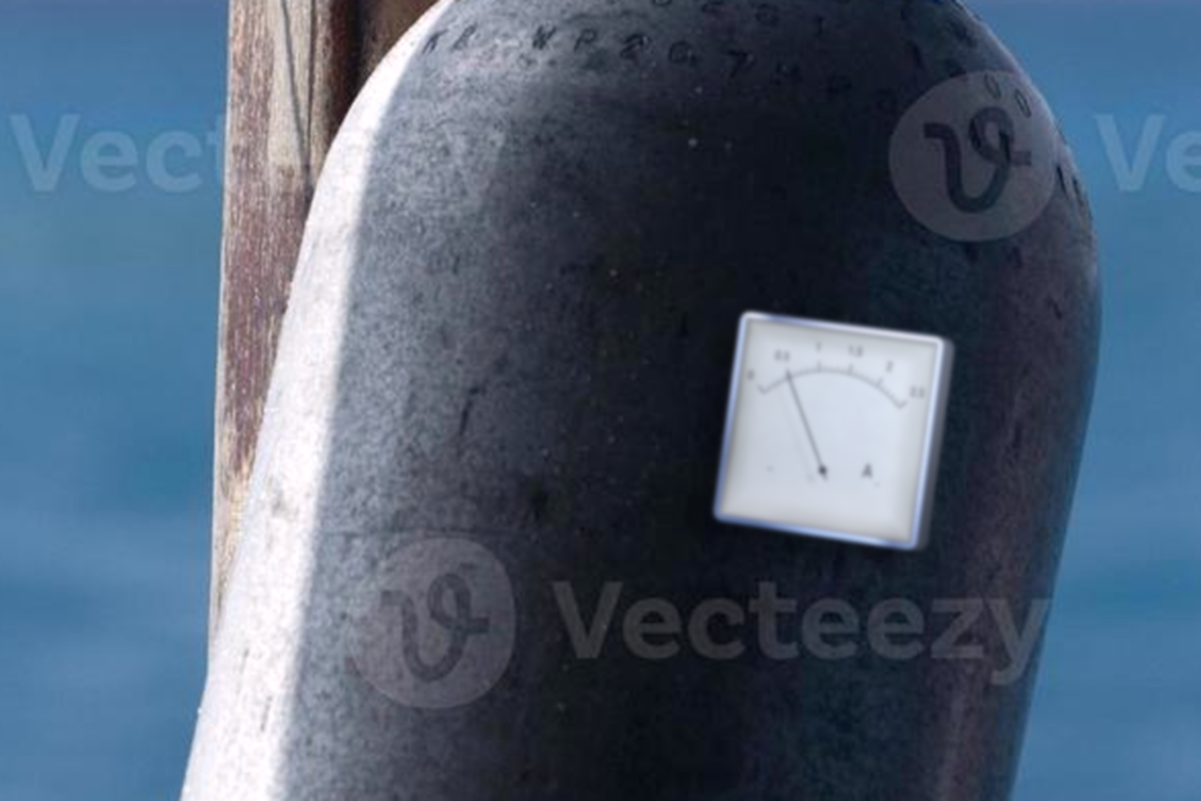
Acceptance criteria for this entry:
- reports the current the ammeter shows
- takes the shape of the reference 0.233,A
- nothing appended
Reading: 0.5,A
